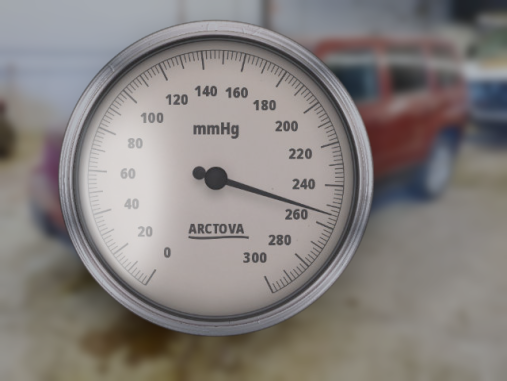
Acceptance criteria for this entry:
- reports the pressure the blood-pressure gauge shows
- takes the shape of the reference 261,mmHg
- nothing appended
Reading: 254,mmHg
